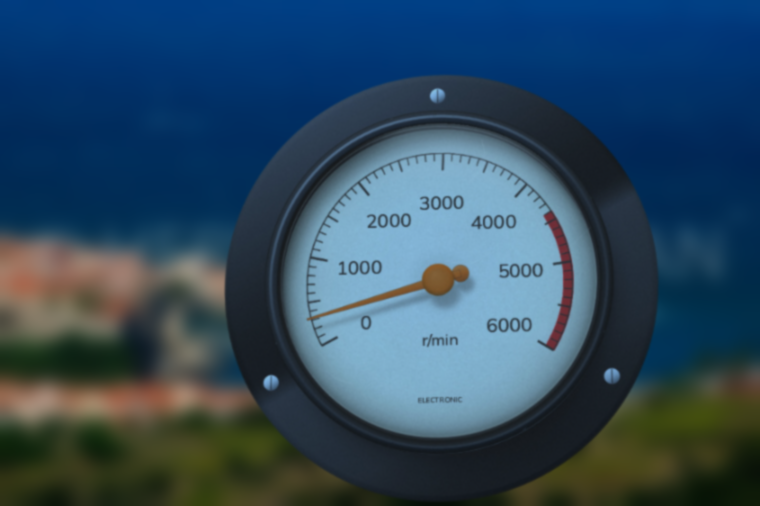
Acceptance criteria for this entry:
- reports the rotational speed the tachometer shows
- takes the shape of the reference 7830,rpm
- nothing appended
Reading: 300,rpm
